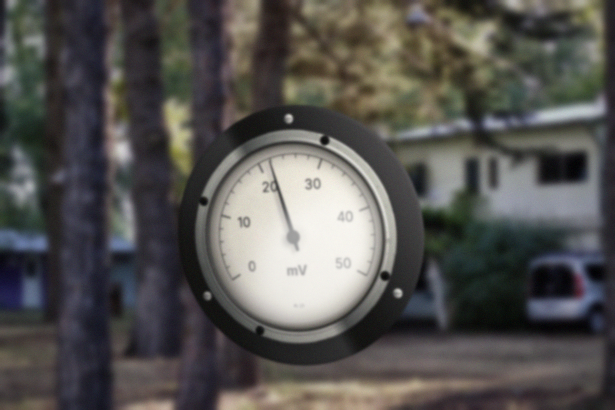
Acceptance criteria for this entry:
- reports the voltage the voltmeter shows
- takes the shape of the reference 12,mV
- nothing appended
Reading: 22,mV
